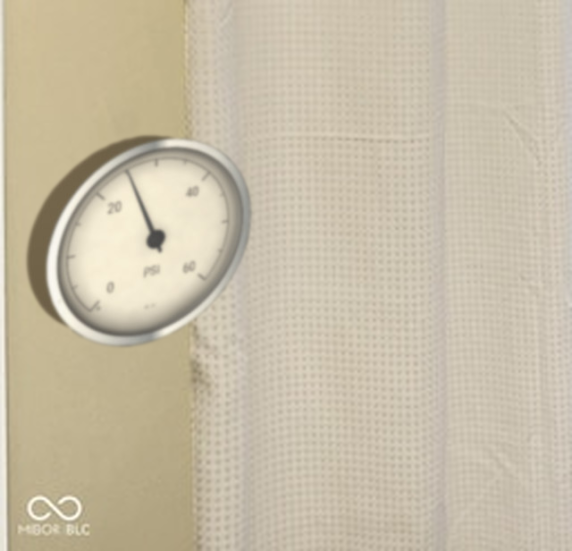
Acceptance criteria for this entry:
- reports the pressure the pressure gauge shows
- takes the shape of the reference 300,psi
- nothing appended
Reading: 25,psi
